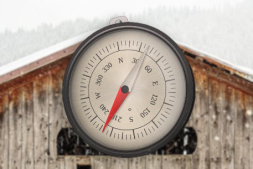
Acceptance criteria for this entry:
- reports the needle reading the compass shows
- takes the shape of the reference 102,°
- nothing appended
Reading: 220,°
